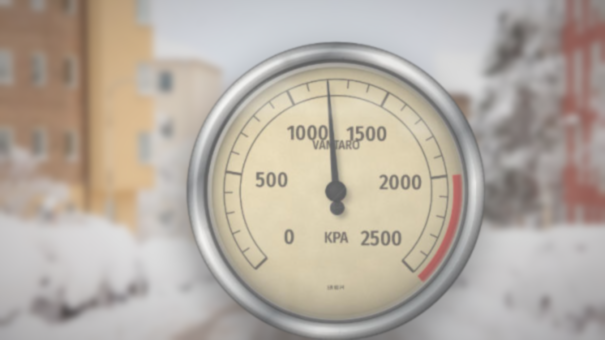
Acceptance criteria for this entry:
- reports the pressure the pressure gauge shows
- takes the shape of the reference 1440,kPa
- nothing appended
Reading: 1200,kPa
